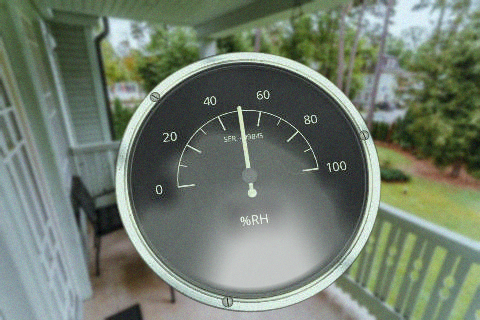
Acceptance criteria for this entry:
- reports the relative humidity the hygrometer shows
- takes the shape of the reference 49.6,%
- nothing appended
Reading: 50,%
